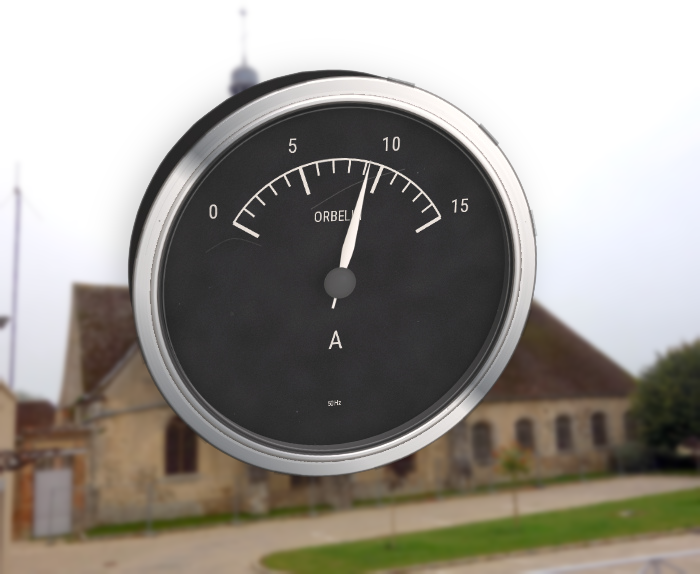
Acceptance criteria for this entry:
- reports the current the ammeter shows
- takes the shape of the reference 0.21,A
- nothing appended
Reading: 9,A
